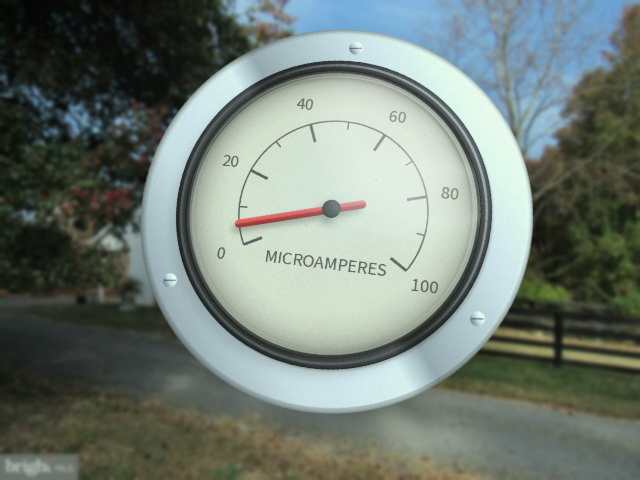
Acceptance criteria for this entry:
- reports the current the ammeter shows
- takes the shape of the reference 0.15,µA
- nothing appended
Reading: 5,µA
